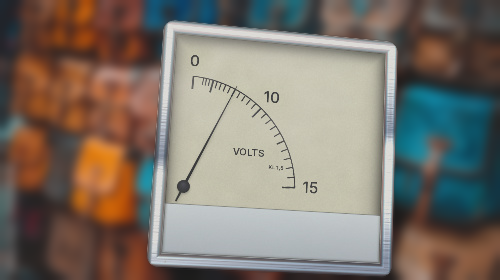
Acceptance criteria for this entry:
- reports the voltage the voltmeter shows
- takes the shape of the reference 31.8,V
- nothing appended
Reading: 7.5,V
